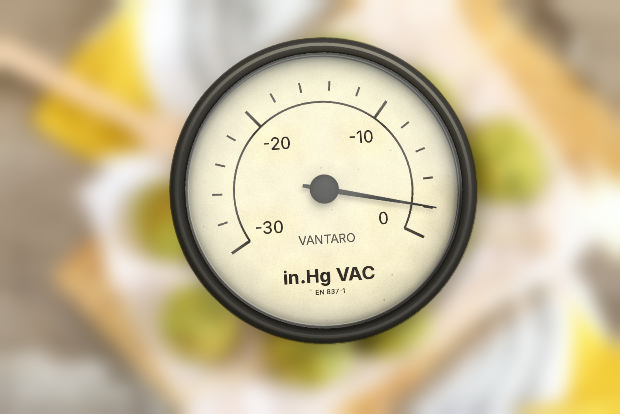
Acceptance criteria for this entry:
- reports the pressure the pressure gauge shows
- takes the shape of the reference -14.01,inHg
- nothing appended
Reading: -2,inHg
